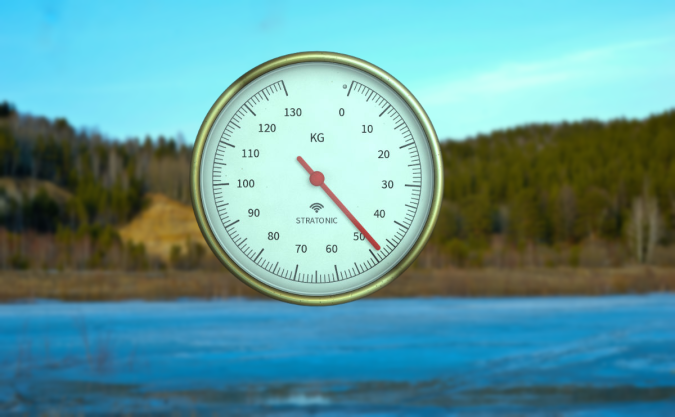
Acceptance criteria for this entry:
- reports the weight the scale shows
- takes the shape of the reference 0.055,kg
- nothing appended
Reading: 48,kg
